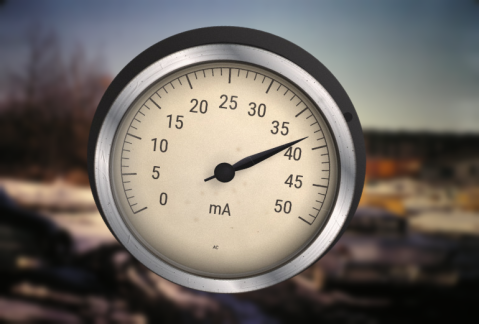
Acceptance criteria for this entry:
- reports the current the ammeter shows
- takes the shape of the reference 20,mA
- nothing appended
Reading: 38,mA
